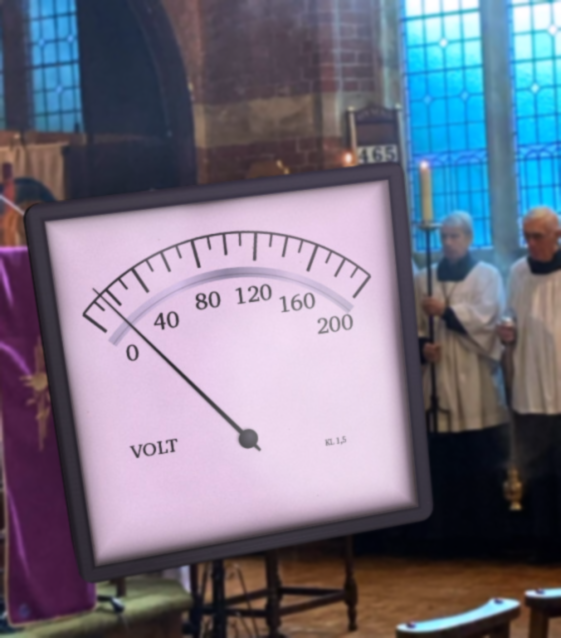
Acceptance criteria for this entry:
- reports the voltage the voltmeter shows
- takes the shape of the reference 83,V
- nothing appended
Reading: 15,V
